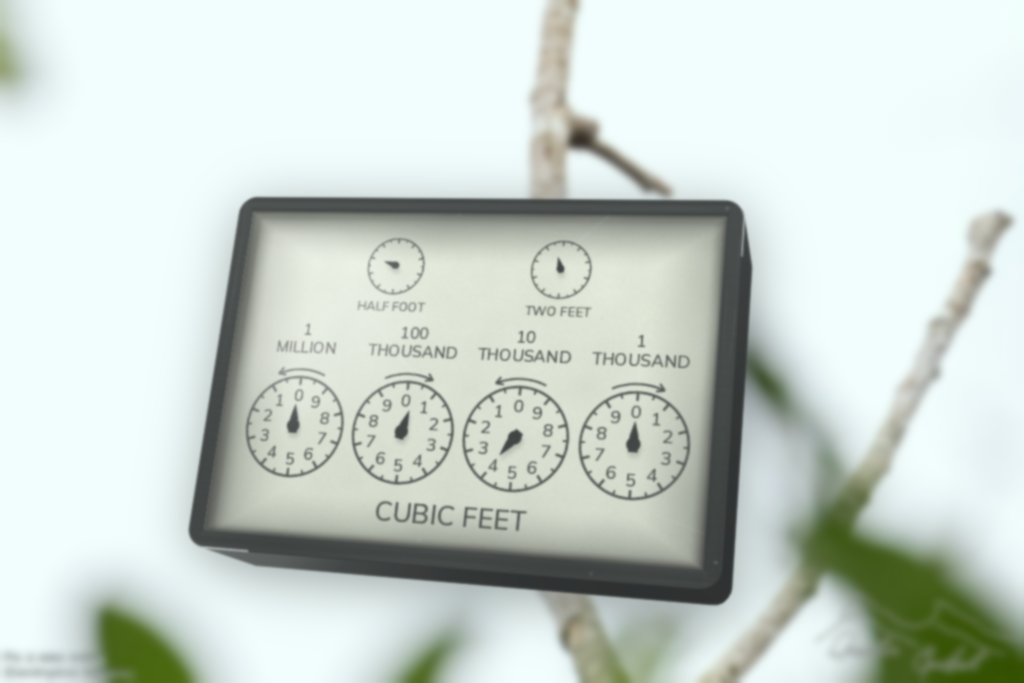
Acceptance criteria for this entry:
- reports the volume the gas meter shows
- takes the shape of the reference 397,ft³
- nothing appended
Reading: 4000,ft³
